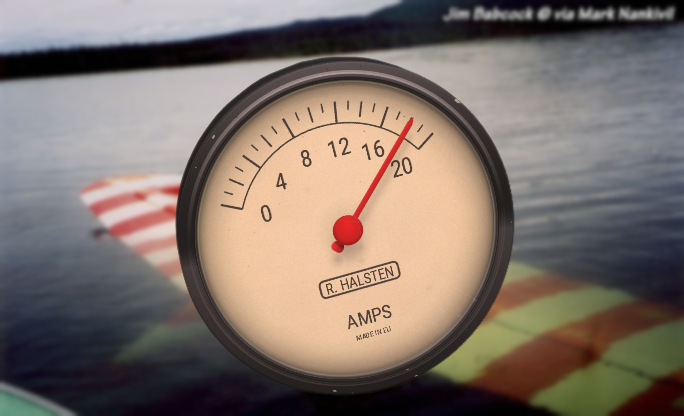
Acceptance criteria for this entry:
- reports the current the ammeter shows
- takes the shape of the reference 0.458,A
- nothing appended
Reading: 18,A
